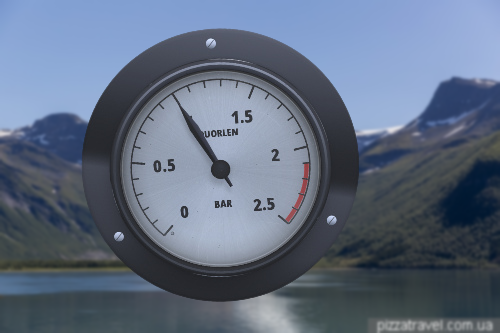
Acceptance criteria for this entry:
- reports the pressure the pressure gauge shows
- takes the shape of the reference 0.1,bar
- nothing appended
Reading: 1,bar
